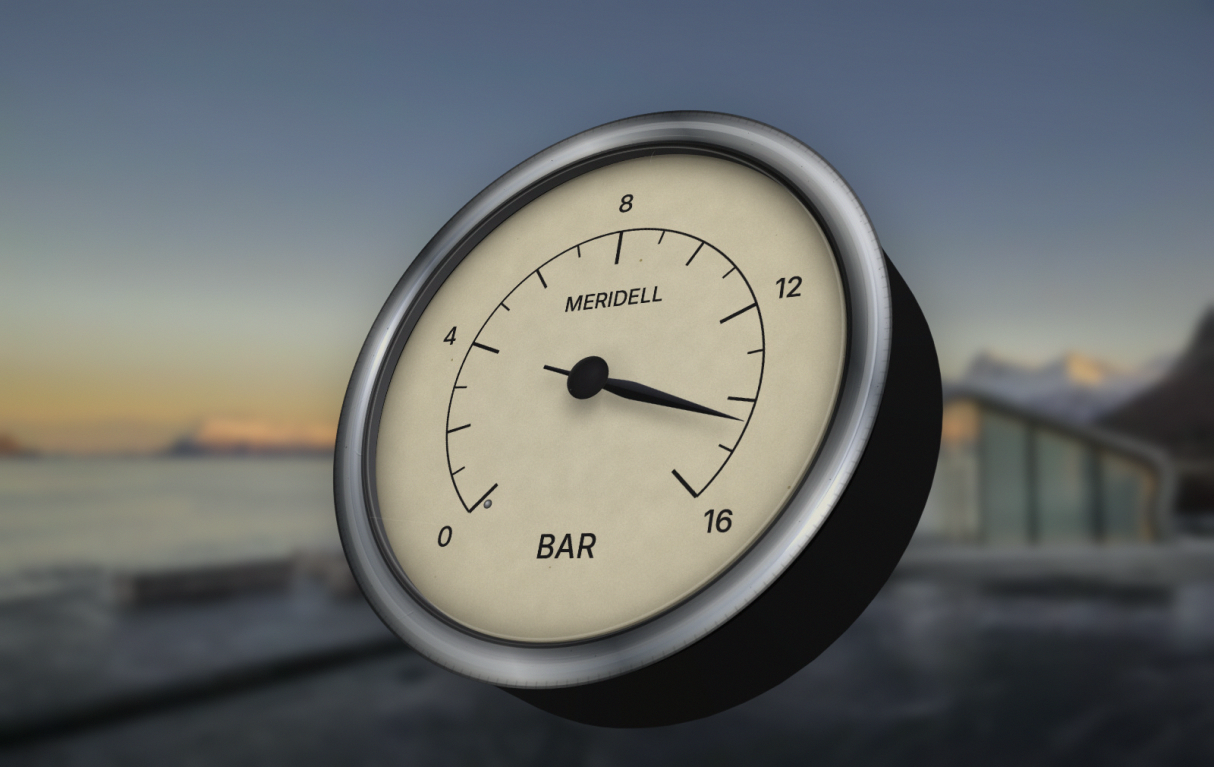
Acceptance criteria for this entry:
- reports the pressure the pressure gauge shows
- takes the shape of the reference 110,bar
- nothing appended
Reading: 14.5,bar
